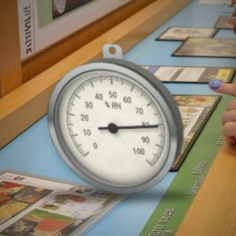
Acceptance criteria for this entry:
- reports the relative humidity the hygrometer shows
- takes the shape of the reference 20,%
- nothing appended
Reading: 80,%
